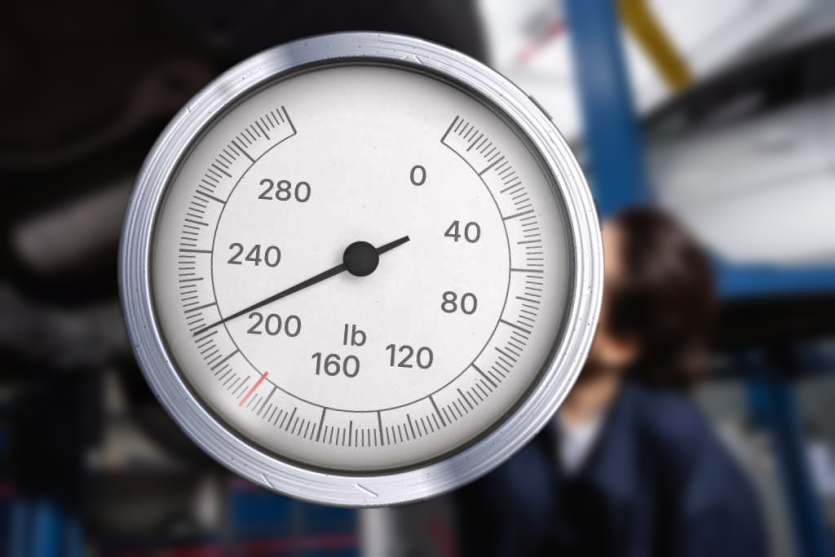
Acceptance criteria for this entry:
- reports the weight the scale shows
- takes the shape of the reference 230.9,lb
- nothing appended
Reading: 212,lb
